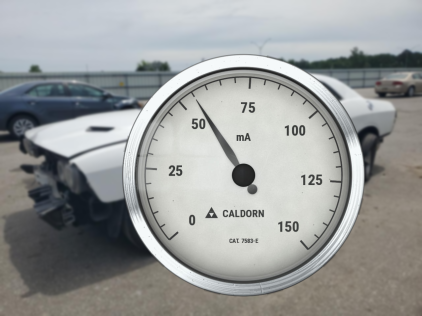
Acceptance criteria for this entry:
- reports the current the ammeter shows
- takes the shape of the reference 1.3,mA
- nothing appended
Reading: 55,mA
